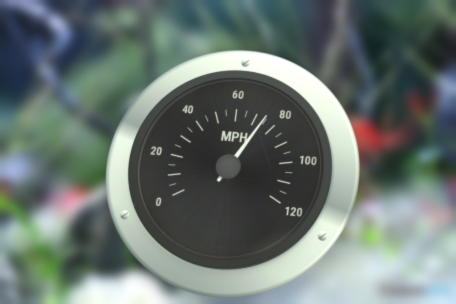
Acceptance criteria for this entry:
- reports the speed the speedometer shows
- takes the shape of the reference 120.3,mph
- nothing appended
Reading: 75,mph
